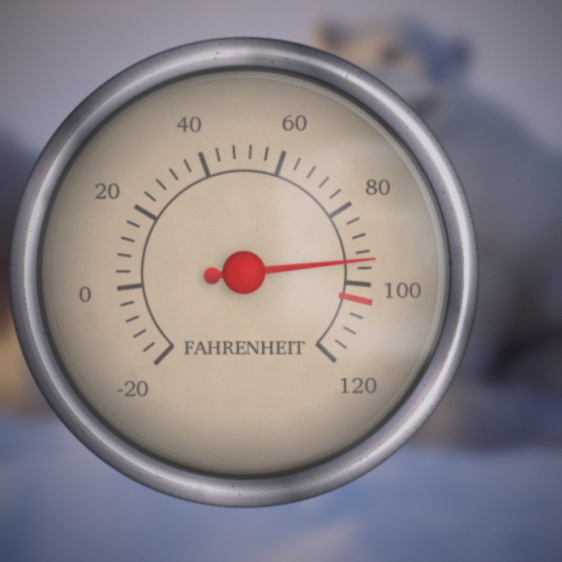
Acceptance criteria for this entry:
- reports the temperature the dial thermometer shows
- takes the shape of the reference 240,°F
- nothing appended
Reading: 94,°F
